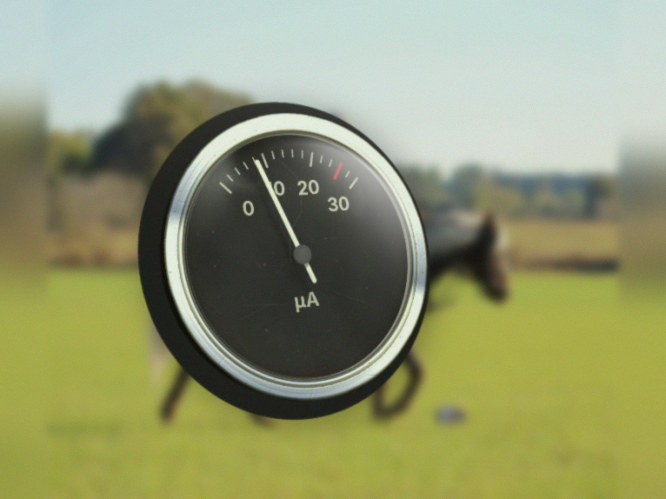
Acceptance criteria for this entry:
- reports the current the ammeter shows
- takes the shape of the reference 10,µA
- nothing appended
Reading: 8,µA
